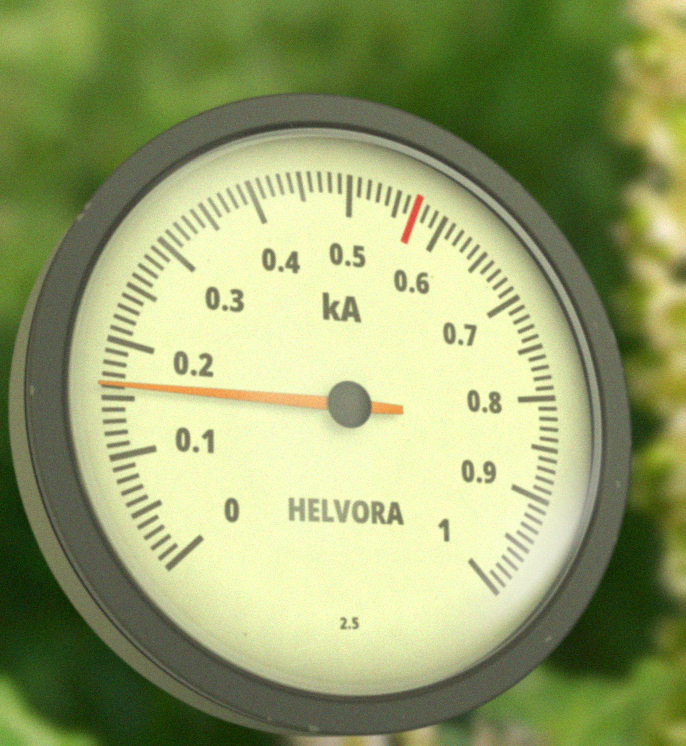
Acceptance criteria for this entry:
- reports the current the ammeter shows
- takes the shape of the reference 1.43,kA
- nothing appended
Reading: 0.16,kA
